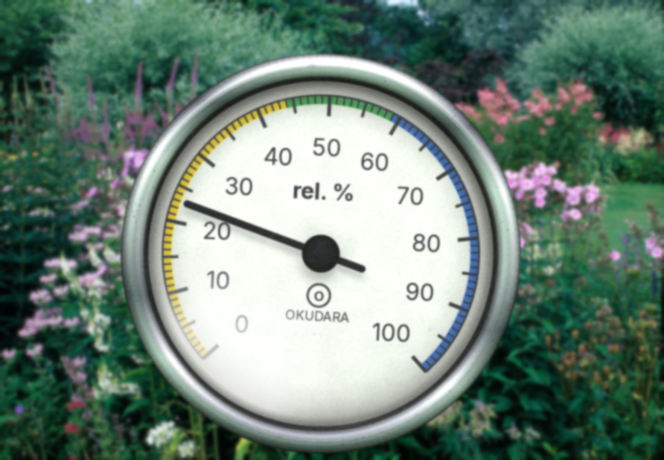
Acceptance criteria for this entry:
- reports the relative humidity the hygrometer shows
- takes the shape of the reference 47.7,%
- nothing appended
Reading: 23,%
